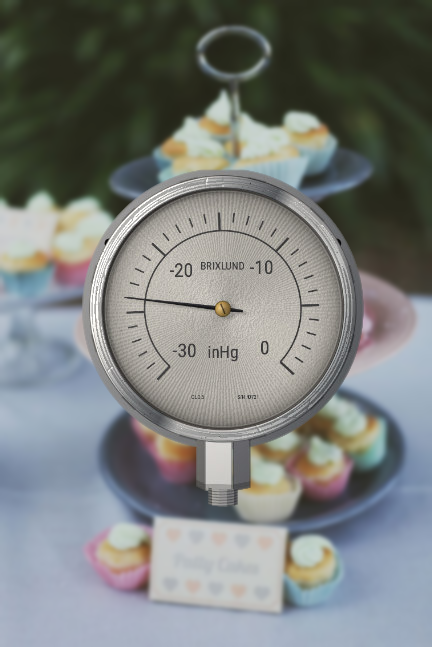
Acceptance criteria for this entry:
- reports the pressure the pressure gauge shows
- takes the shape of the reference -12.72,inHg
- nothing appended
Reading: -24,inHg
